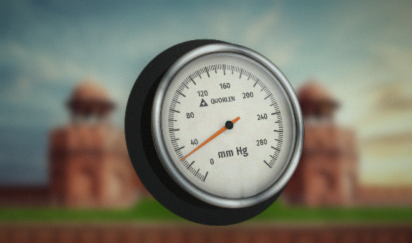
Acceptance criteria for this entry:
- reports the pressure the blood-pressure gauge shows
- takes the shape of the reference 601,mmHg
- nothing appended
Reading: 30,mmHg
